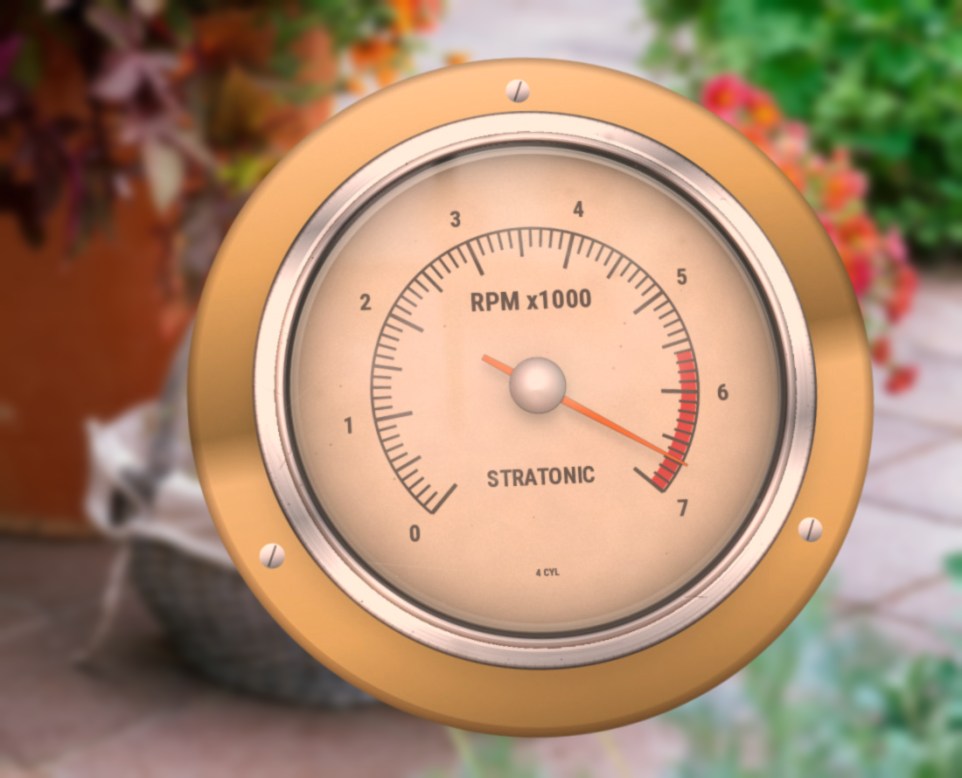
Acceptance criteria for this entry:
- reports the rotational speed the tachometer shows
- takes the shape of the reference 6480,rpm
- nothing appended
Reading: 6700,rpm
